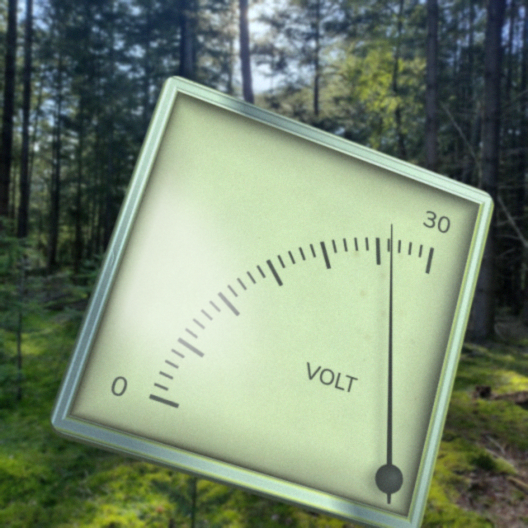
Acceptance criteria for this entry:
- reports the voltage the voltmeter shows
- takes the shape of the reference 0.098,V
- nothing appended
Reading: 26,V
